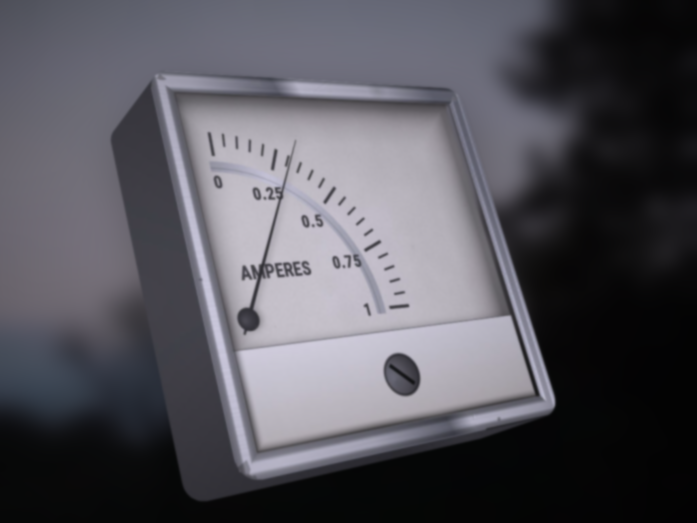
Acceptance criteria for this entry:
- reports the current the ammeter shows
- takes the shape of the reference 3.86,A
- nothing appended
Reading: 0.3,A
